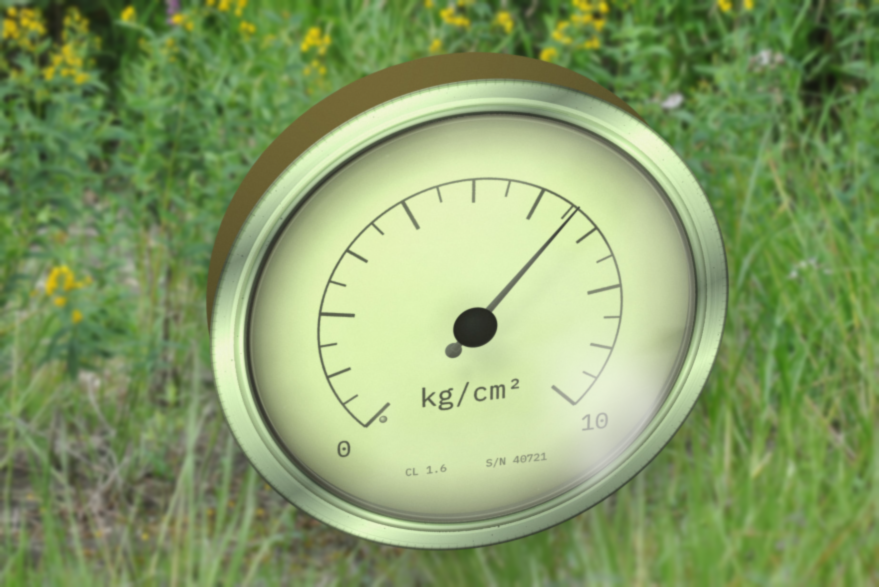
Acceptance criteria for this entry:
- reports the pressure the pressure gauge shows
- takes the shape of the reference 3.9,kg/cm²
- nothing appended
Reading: 6.5,kg/cm²
